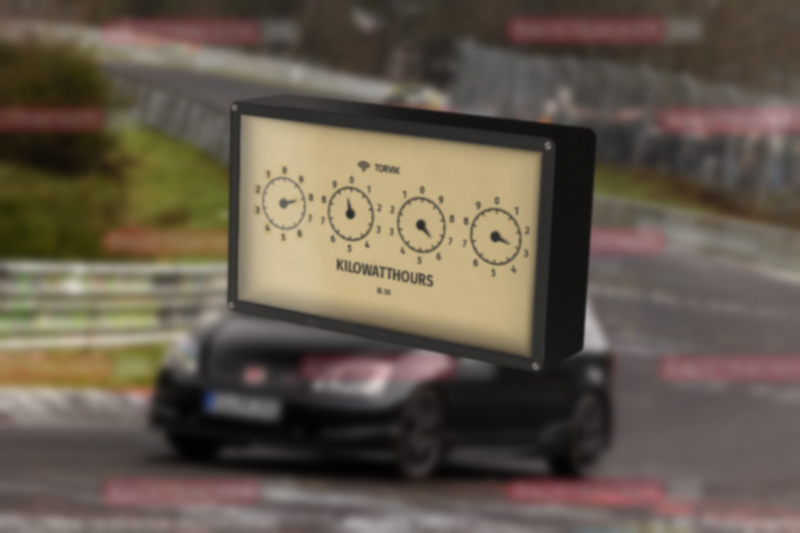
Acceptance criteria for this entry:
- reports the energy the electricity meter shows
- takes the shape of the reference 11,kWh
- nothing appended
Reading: 7963,kWh
